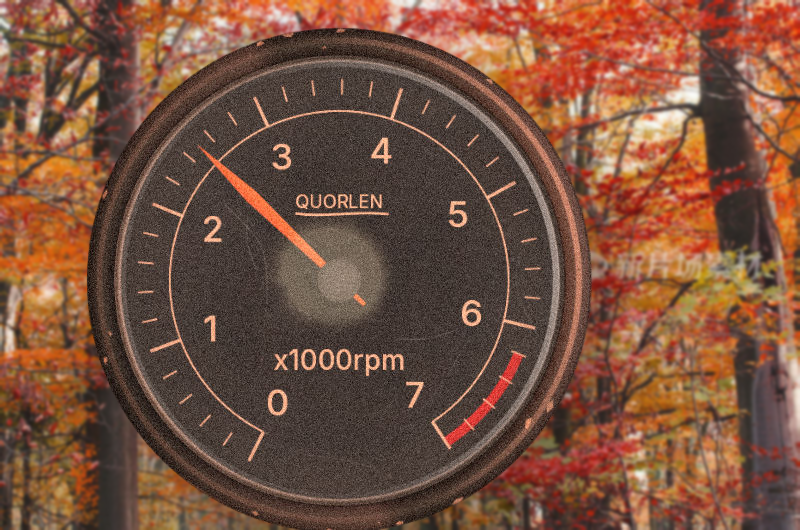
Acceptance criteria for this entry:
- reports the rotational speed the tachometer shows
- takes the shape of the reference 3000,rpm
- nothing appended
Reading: 2500,rpm
